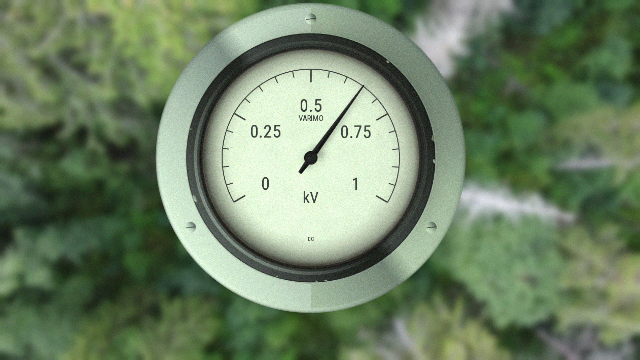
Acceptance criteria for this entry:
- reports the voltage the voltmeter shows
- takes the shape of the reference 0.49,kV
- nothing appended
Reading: 0.65,kV
